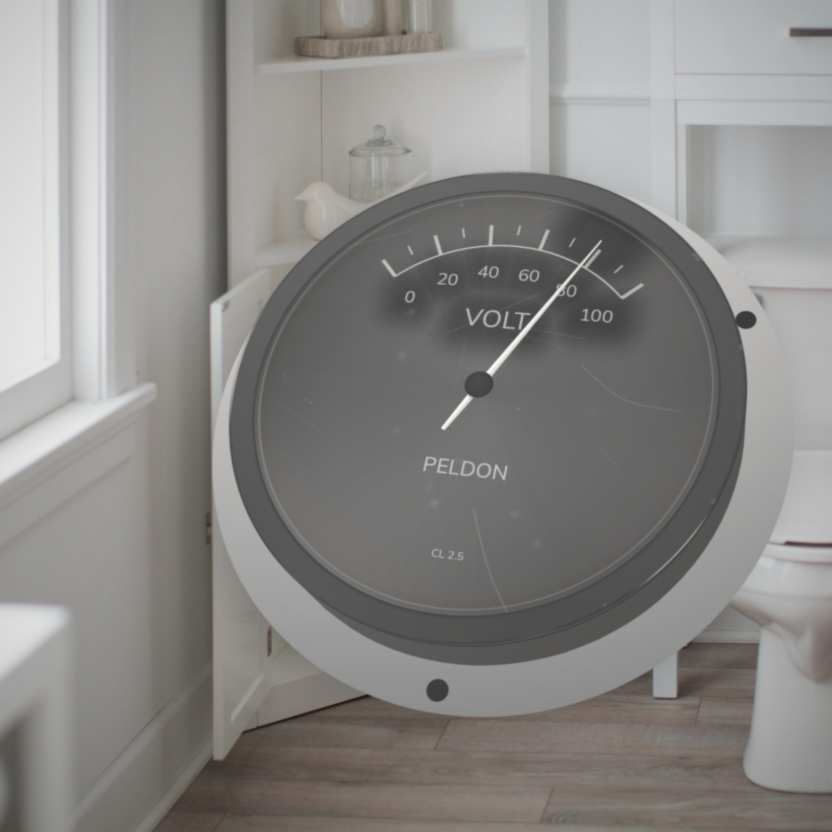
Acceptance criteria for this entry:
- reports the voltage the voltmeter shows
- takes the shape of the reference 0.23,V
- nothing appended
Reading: 80,V
